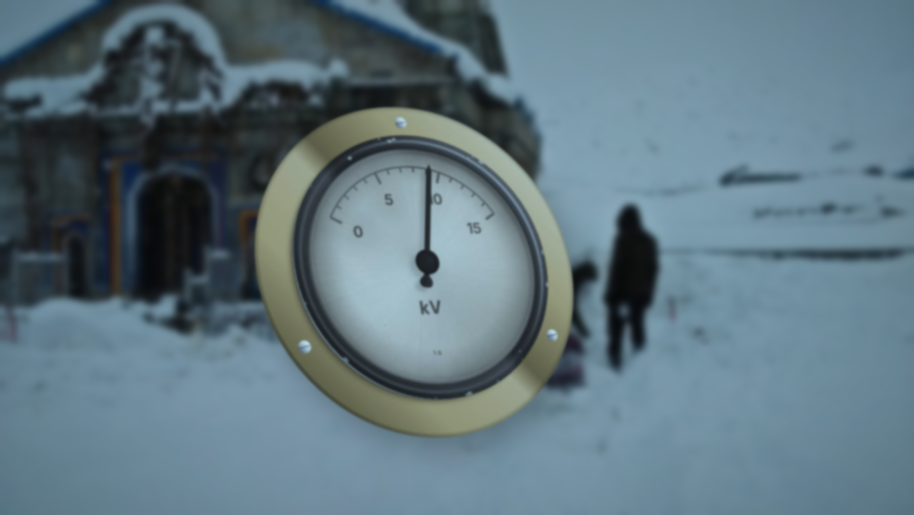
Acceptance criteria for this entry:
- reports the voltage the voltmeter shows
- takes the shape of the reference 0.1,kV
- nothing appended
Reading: 9,kV
